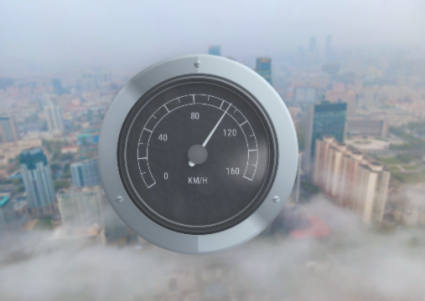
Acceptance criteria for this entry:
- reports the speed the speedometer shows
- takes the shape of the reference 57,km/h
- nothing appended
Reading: 105,km/h
